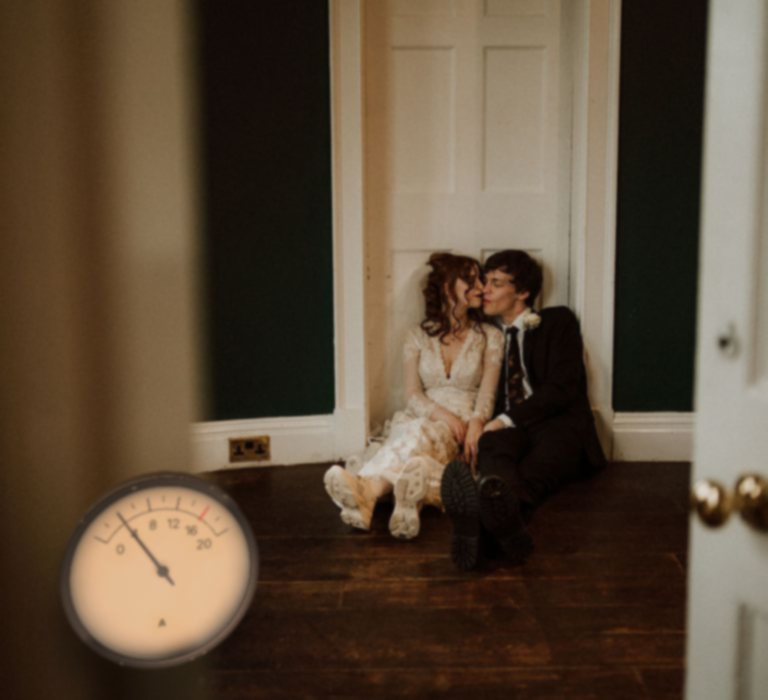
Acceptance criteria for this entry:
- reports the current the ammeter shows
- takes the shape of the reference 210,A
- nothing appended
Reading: 4,A
